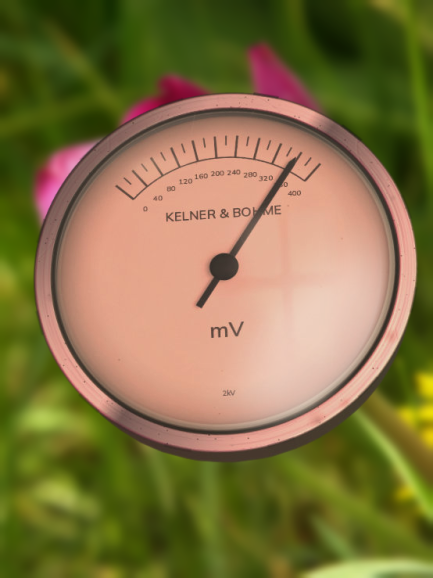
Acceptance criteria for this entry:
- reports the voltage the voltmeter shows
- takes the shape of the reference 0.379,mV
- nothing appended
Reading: 360,mV
